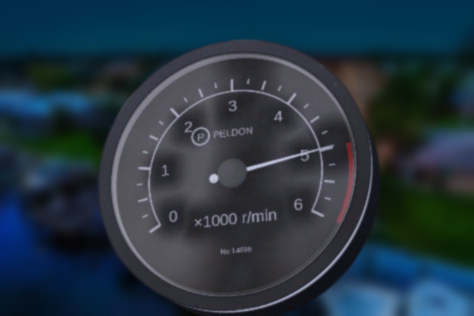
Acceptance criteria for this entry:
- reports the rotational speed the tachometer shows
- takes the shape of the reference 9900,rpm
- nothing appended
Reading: 5000,rpm
